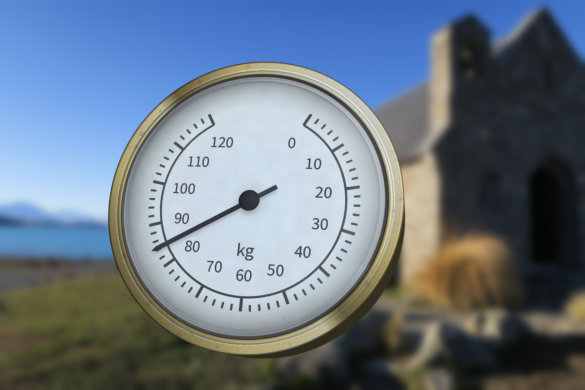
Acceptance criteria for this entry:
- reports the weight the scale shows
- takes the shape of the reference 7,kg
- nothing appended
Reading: 84,kg
